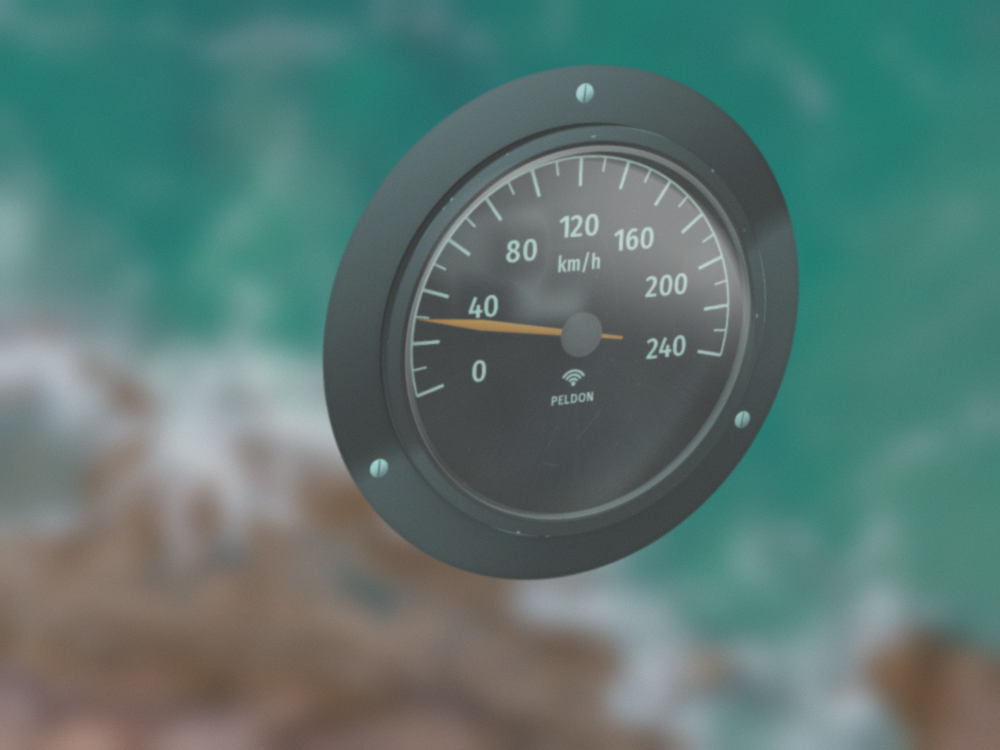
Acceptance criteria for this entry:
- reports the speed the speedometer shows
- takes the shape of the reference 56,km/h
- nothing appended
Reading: 30,km/h
